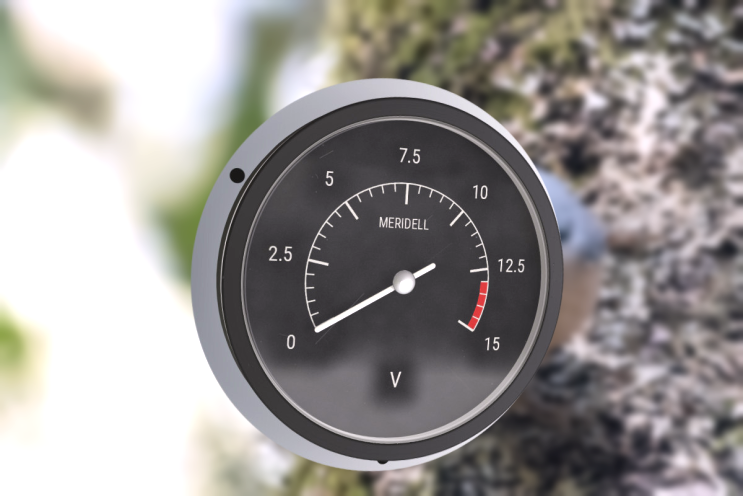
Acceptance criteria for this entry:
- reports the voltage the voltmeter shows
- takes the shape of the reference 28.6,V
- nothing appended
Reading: 0,V
